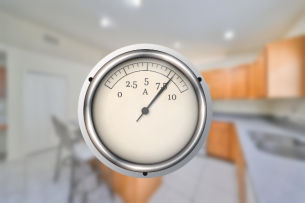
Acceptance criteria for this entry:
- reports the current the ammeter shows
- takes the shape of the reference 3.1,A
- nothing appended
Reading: 8,A
